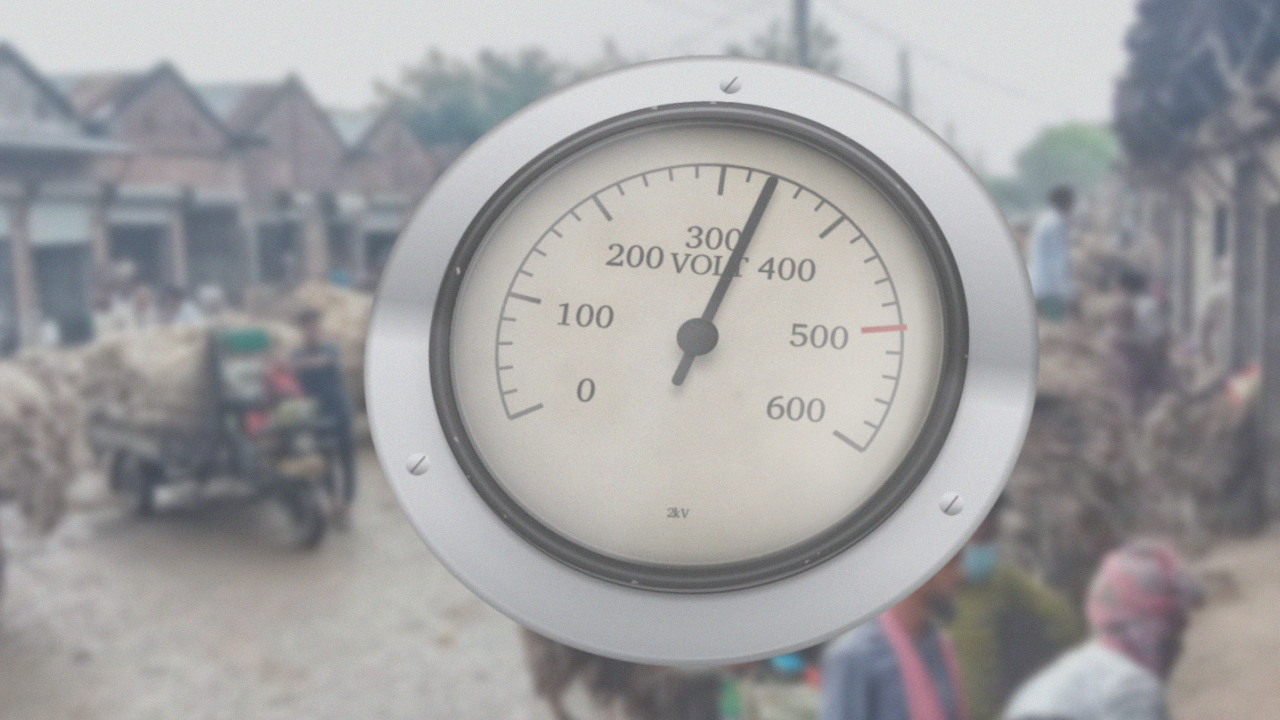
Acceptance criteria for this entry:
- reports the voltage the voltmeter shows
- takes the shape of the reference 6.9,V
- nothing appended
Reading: 340,V
